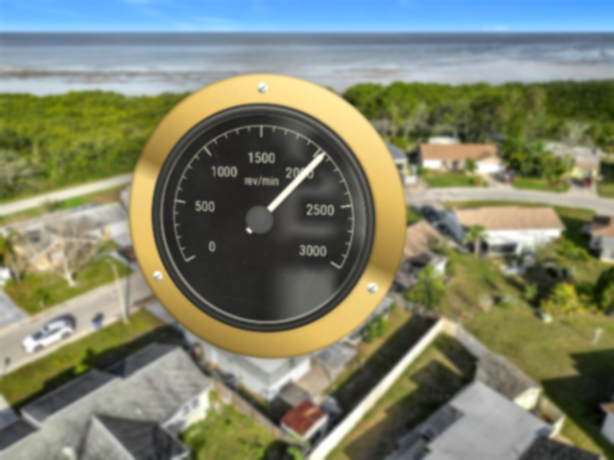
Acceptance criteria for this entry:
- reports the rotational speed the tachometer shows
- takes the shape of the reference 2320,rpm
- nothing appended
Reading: 2050,rpm
